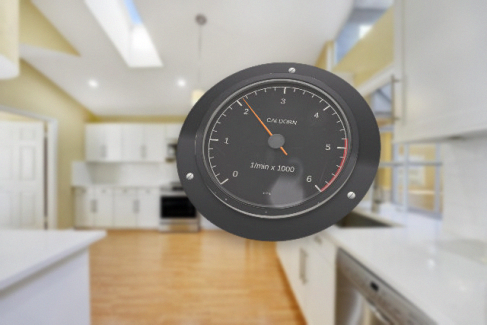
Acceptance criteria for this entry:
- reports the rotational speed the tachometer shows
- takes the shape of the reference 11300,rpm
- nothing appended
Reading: 2100,rpm
